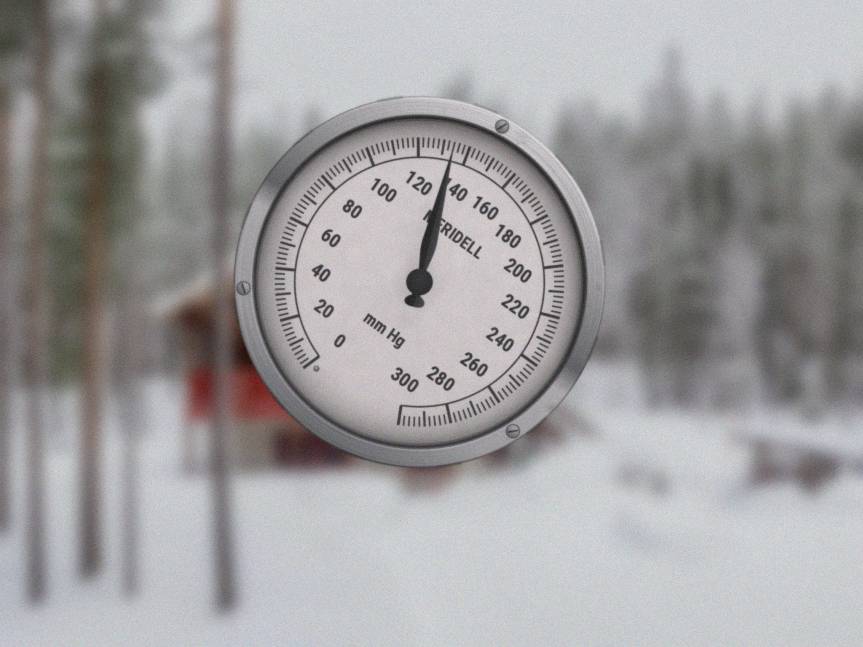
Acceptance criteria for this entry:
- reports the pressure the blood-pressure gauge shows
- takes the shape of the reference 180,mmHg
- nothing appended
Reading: 134,mmHg
